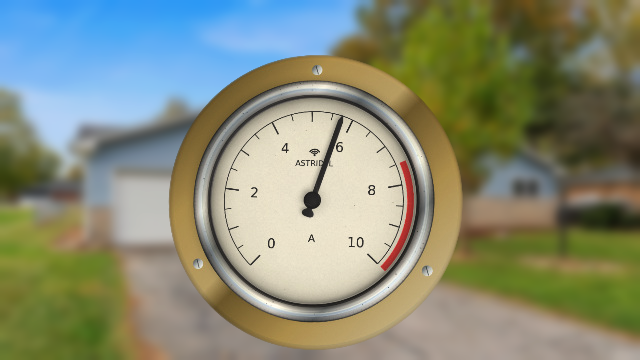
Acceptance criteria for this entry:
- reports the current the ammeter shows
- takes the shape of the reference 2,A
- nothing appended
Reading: 5.75,A
